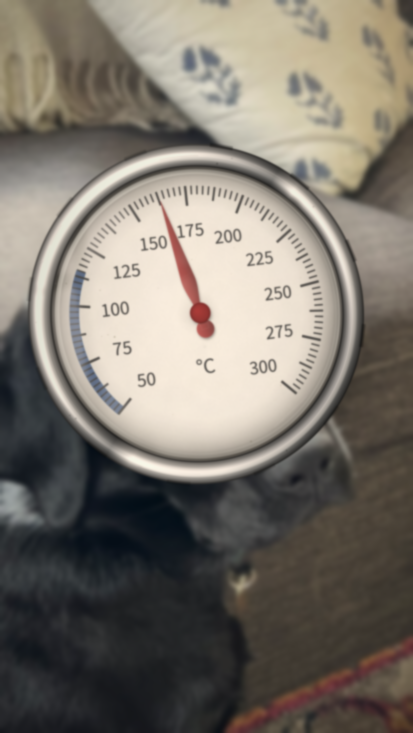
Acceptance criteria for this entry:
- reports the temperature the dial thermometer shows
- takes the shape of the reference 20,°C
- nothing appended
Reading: 162.5,°C
